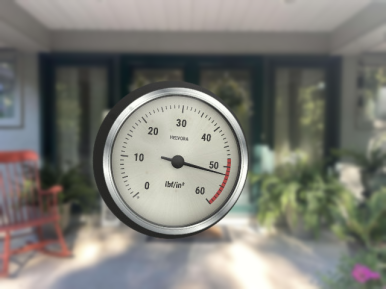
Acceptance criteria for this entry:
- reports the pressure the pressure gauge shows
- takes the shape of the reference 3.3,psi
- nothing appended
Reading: 52,psi
